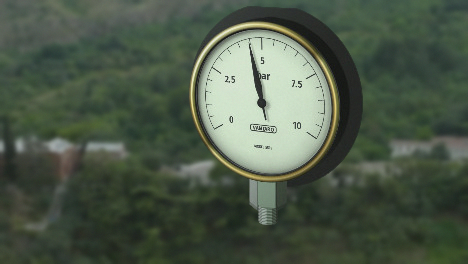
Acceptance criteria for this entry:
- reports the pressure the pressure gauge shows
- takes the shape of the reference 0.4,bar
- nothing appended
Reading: 4.5,bar
